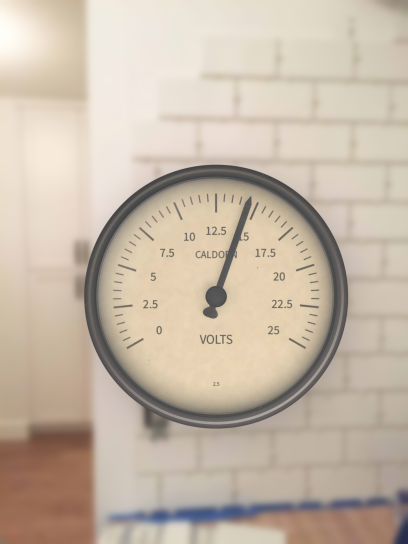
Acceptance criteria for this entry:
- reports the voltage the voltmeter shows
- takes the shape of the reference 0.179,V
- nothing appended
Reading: 14.5,V
